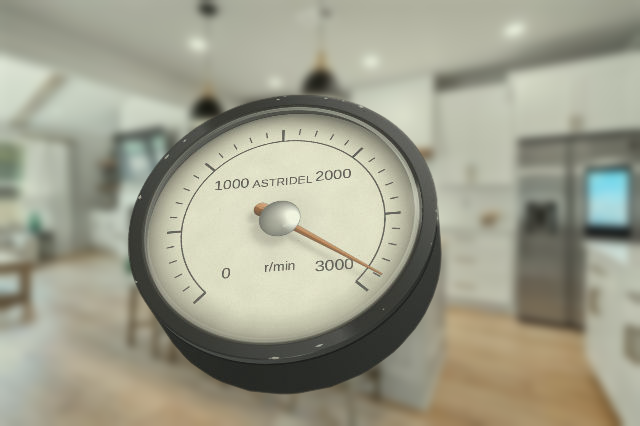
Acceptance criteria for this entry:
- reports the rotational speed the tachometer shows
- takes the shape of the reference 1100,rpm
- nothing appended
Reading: 2900,rpm
